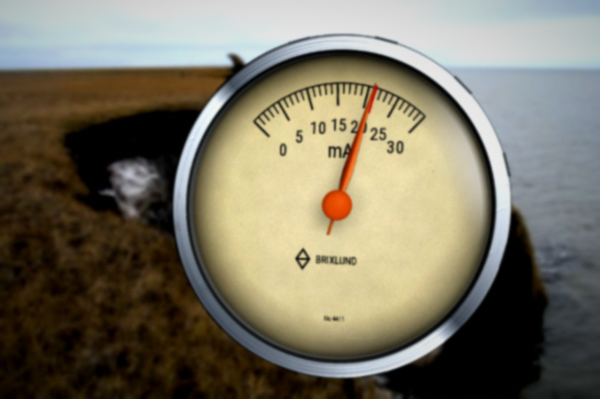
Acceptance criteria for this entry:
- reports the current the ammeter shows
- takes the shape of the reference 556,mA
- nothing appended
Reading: 21,mA
